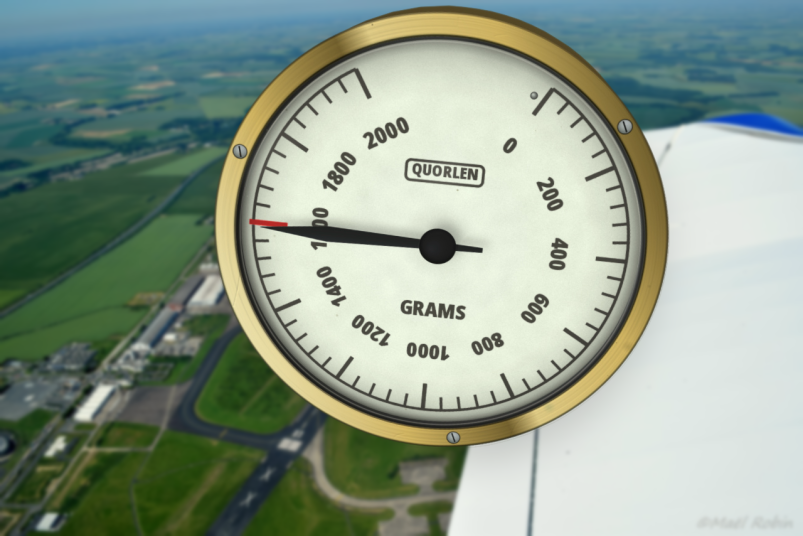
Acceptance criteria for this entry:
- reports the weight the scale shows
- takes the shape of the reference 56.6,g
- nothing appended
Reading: 1600,g
